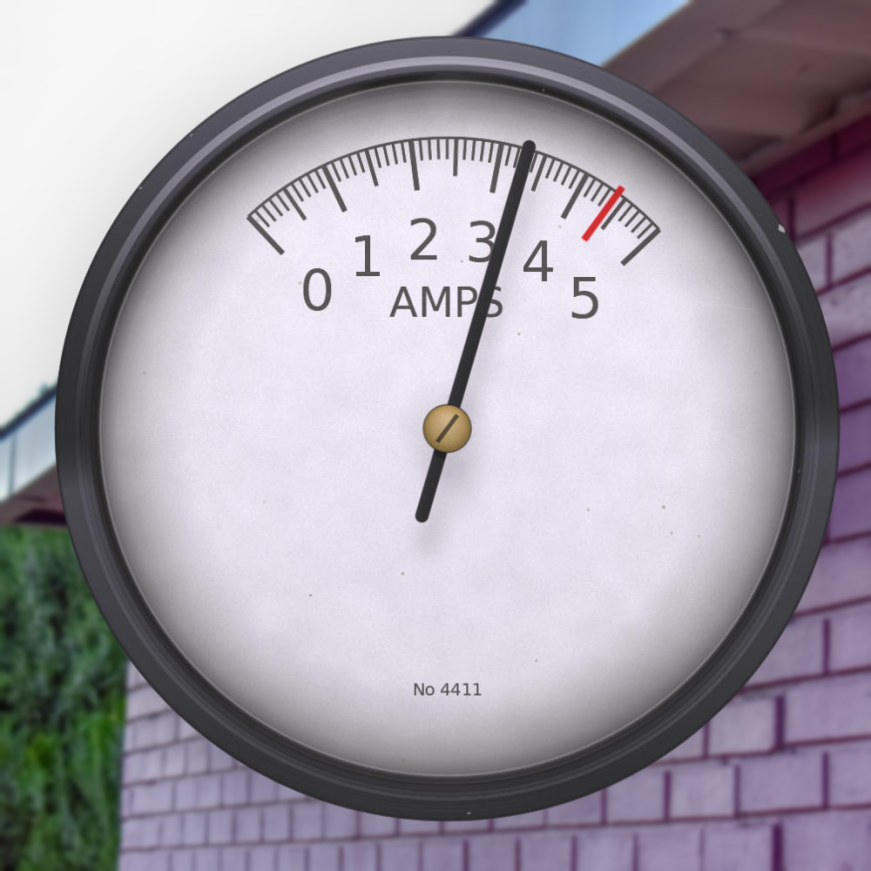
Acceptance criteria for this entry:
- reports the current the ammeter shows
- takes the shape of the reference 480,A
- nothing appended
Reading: 3.3,A
